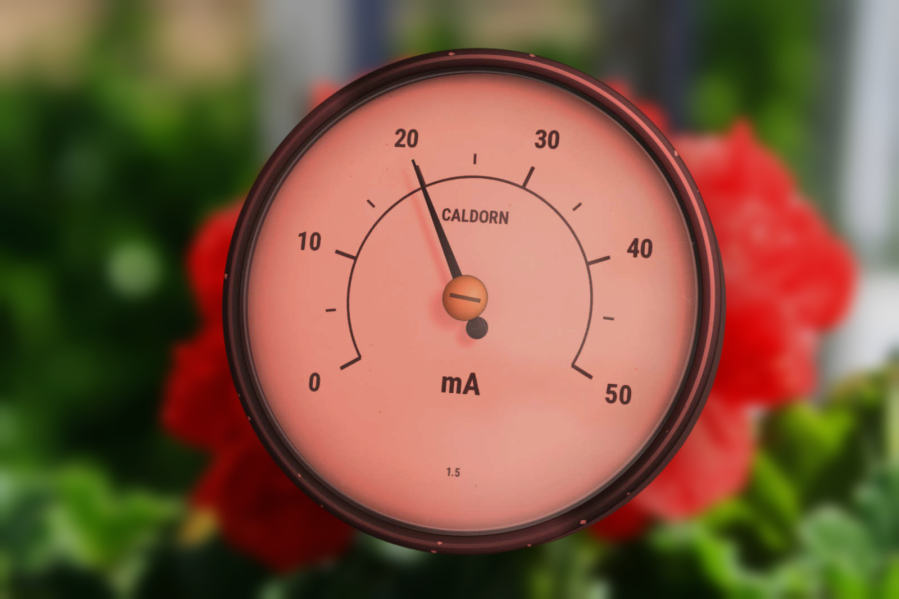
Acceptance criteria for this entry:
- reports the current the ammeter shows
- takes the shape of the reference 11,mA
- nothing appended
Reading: 20,mA
